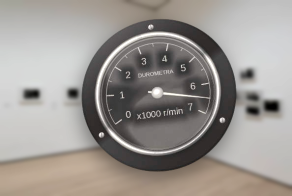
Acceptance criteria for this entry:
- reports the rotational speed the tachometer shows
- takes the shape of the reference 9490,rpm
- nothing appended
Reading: 6500,rpm
